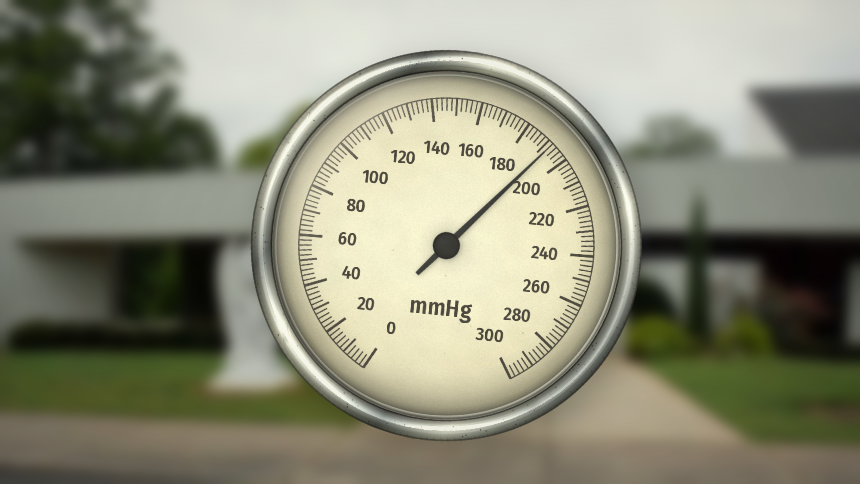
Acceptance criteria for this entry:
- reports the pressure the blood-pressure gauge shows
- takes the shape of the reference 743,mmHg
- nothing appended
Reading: 192,mmHg
